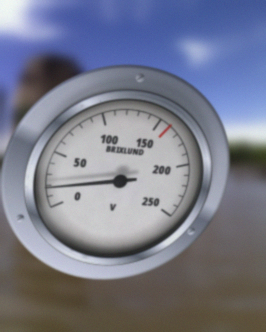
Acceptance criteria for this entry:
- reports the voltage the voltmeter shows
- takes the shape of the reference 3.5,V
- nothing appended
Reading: 20,V
